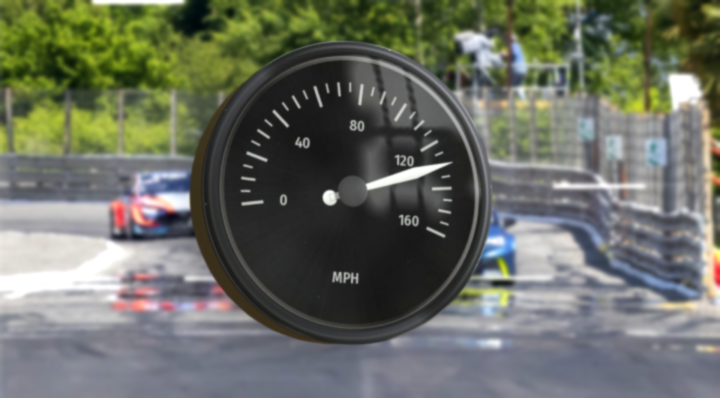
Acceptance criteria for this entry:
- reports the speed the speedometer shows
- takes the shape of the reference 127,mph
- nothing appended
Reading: 130,mph
